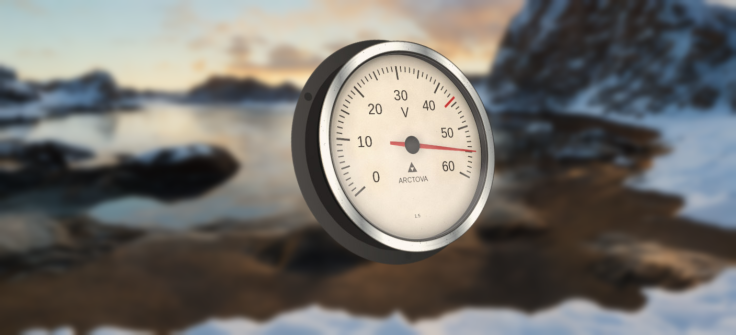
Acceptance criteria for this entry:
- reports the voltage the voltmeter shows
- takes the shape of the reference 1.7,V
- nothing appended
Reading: 55,V
